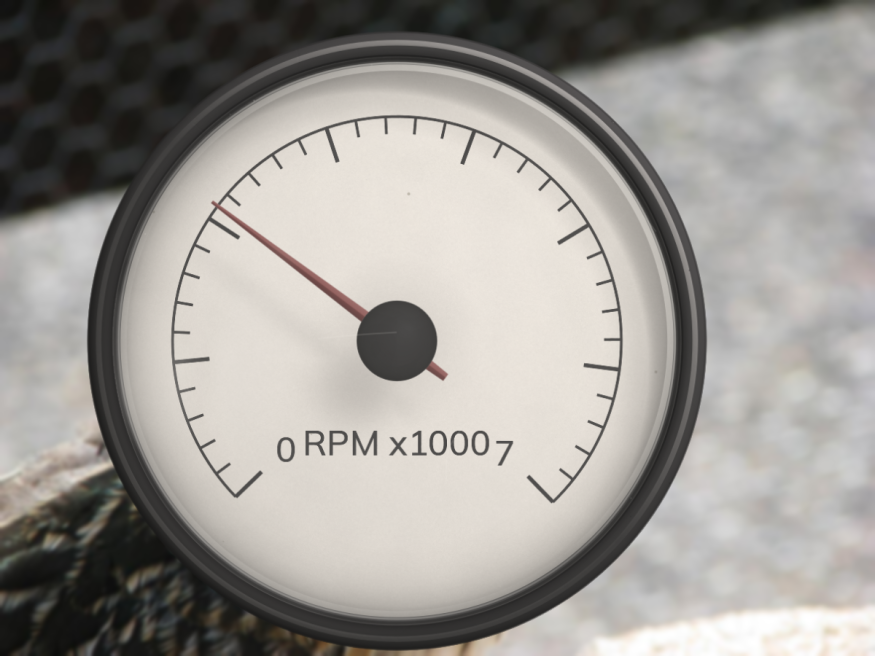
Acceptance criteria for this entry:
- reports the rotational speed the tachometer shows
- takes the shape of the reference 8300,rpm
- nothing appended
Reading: 2100,rpm
